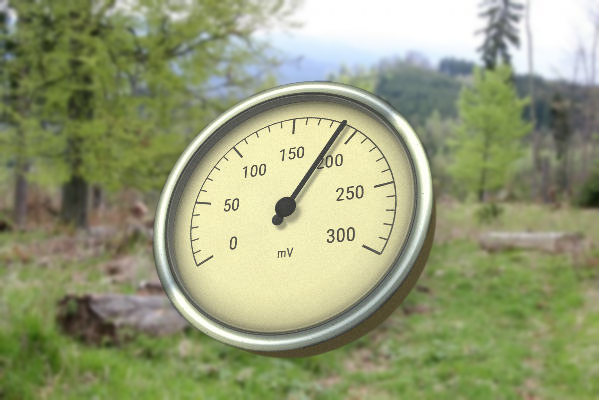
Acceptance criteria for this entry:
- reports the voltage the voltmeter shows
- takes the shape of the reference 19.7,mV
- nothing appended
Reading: 190,mV
